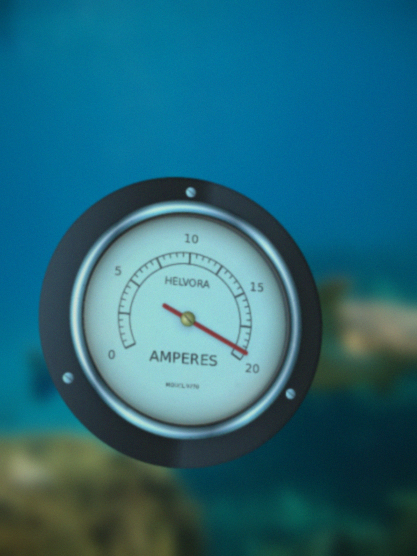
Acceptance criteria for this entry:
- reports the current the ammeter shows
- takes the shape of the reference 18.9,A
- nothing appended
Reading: 19.5,A
